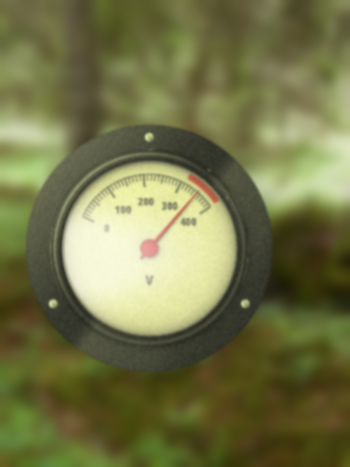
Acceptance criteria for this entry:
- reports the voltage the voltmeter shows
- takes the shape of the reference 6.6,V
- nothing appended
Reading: 350,V
